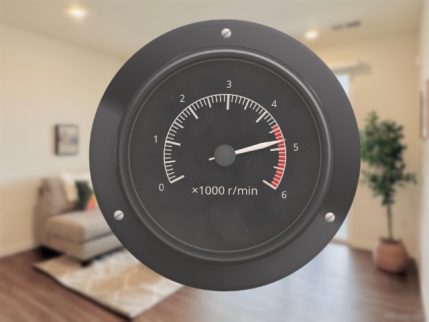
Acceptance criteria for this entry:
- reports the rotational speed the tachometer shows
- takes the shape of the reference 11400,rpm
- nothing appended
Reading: 4800,rpm
